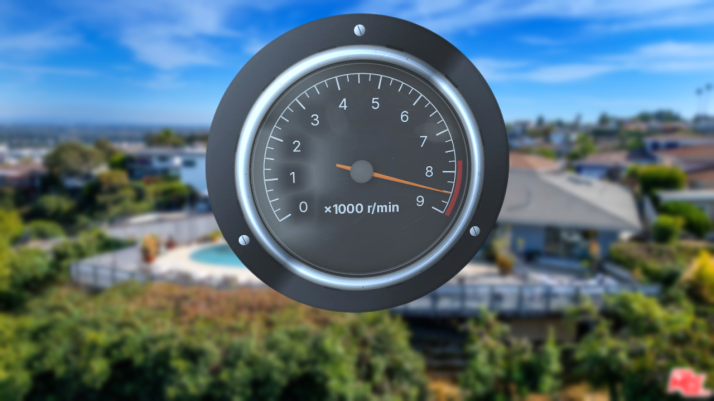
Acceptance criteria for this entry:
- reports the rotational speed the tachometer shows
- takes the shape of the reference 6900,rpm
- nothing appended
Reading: 8500,rpm
